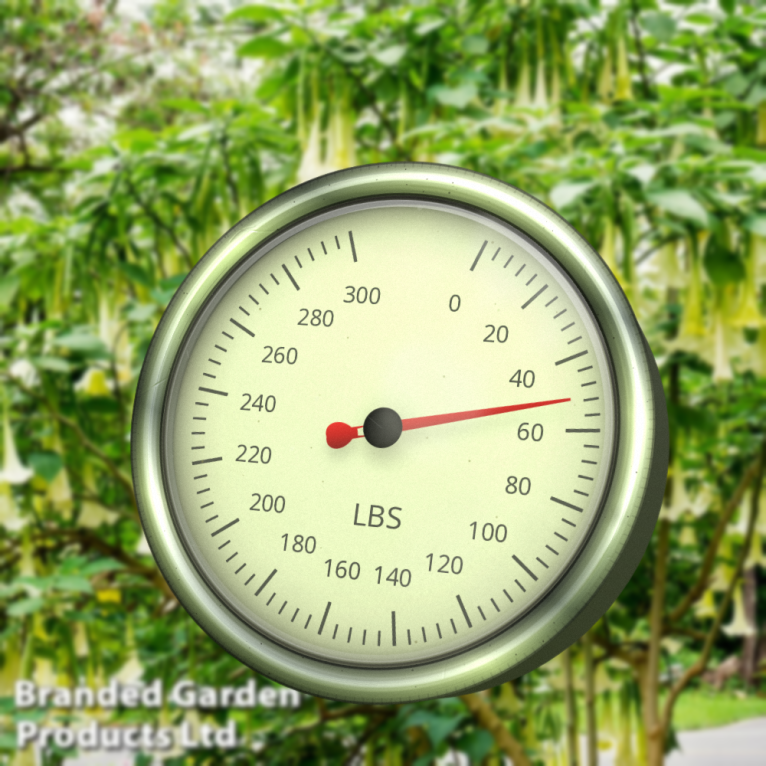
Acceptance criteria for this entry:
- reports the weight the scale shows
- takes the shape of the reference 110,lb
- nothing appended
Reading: 52,lb
